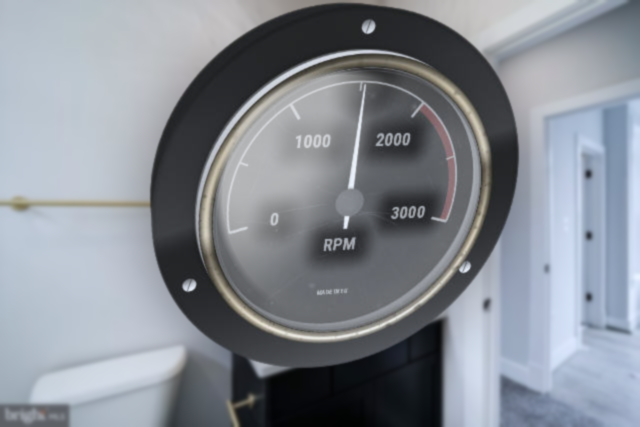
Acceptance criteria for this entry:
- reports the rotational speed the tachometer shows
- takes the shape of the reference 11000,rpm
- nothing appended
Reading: 1500,rpm
